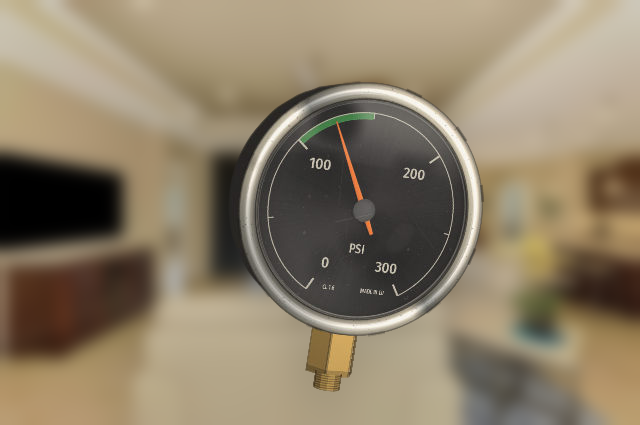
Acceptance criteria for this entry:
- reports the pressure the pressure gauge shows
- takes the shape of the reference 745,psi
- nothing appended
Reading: 125,psi
